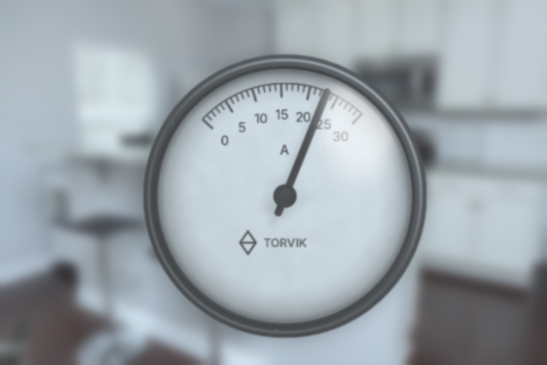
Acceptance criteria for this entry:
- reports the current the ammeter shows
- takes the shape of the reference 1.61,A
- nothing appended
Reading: 23,A
